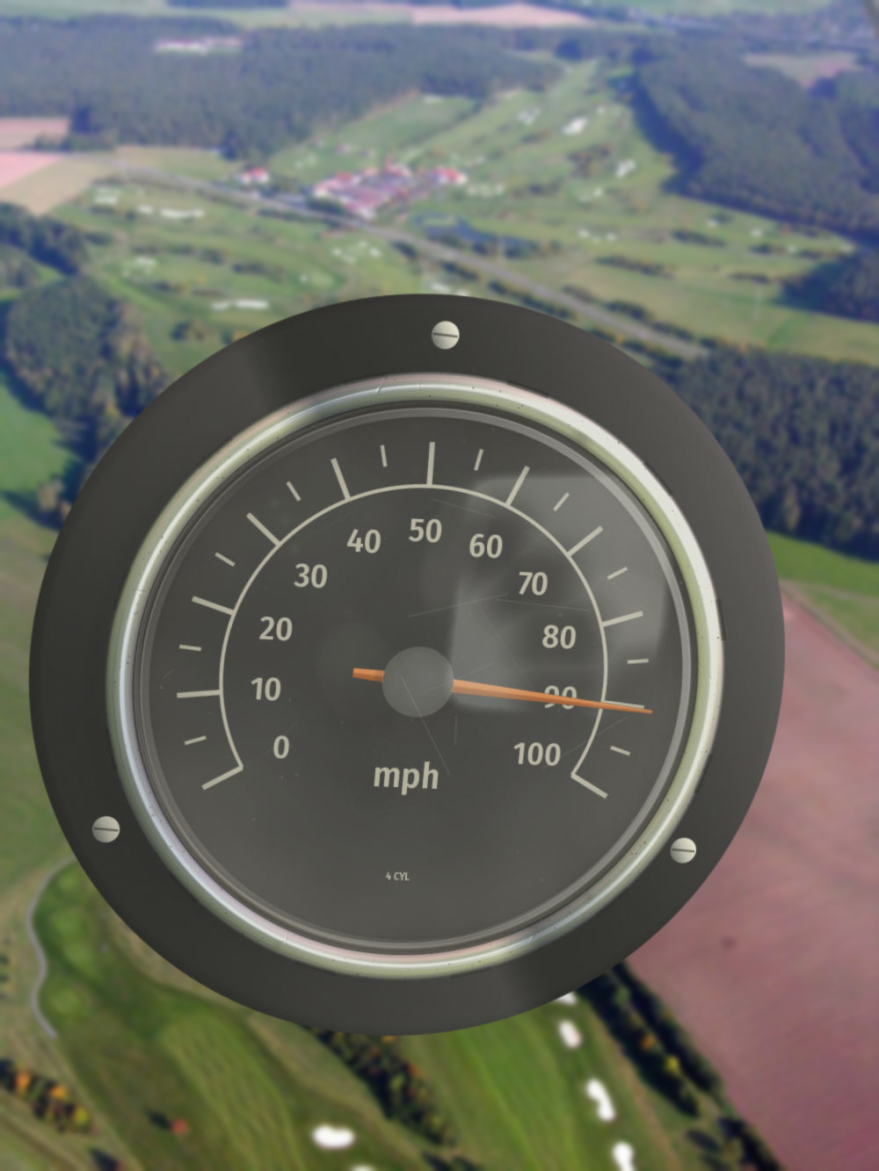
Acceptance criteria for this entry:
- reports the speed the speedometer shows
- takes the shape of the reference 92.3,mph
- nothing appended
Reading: 90,mph
